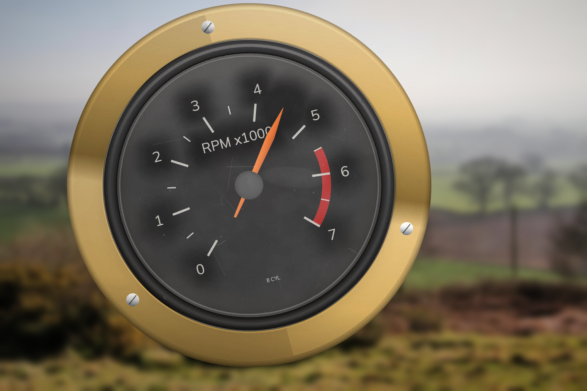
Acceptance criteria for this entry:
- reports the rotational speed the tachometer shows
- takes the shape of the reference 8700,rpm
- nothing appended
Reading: 4500,rpm
